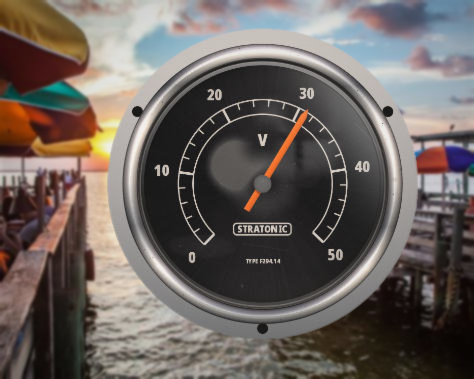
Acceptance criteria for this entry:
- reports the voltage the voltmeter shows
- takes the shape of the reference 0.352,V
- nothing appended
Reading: 31,V
